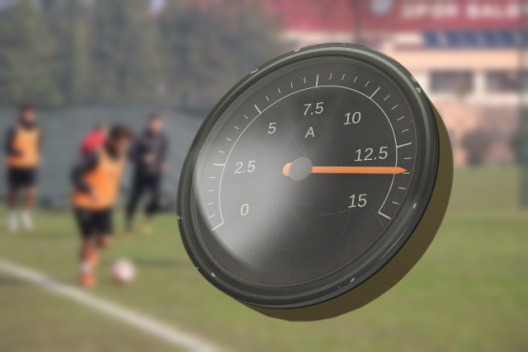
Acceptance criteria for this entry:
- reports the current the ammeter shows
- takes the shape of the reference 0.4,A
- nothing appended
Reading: 13.5,A
